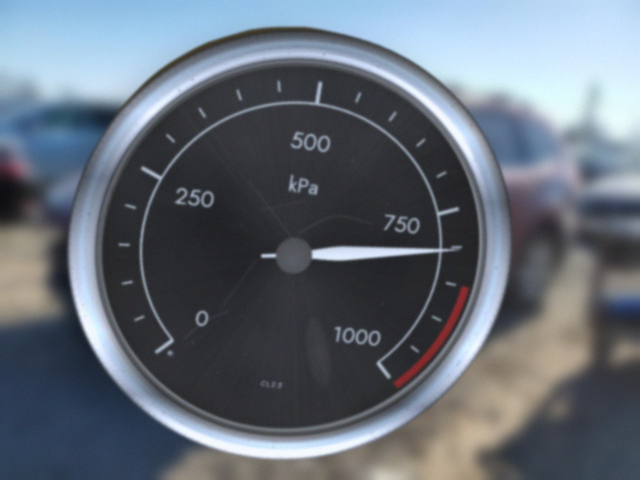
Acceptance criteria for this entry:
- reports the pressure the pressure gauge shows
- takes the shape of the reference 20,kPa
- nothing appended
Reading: 800,kPa
